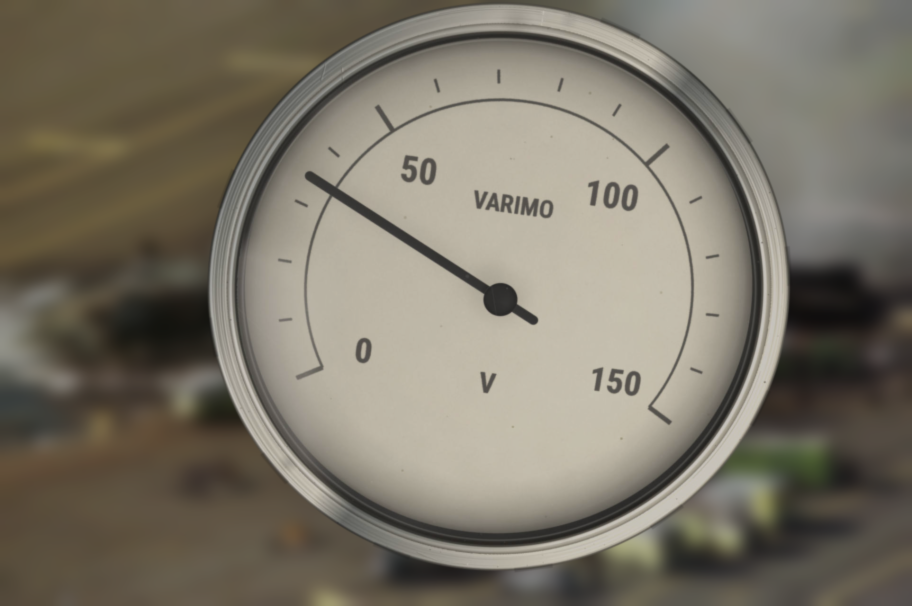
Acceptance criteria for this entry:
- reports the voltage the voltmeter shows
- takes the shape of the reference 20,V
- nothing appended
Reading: 35,V
